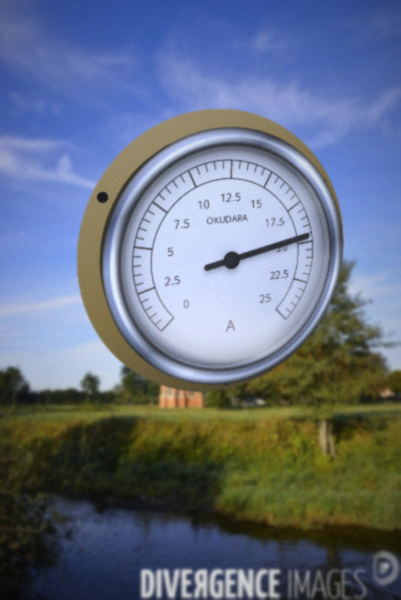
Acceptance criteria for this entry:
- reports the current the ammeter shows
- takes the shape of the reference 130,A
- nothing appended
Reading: 19.5,A
